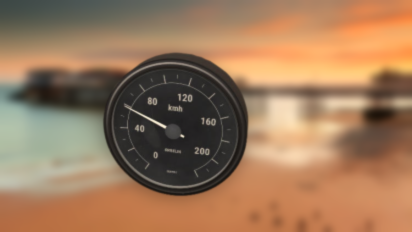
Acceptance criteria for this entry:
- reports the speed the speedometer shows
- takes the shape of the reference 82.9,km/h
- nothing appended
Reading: 60,km/h
